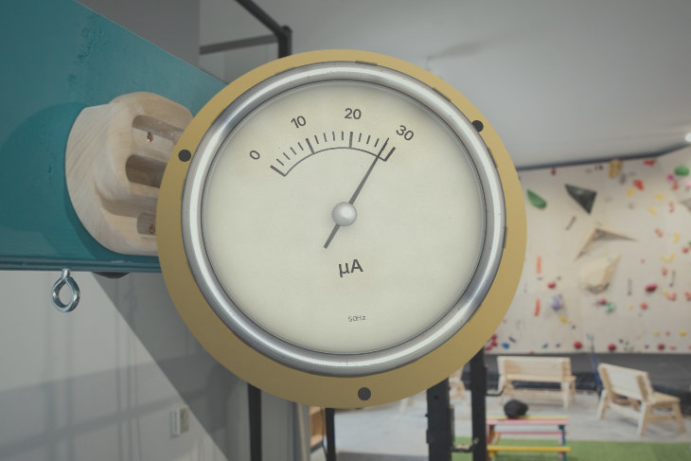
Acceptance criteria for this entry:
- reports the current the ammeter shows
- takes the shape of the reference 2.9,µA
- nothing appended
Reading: 28,µA
